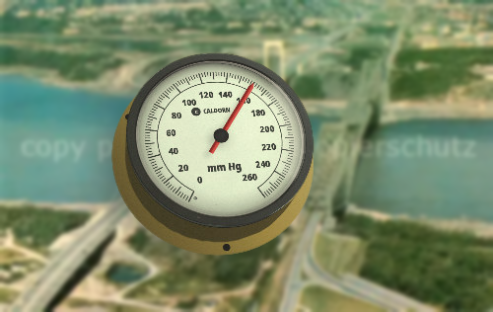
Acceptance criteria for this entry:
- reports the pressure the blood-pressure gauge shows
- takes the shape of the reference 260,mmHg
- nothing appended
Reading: 160,mmHg
